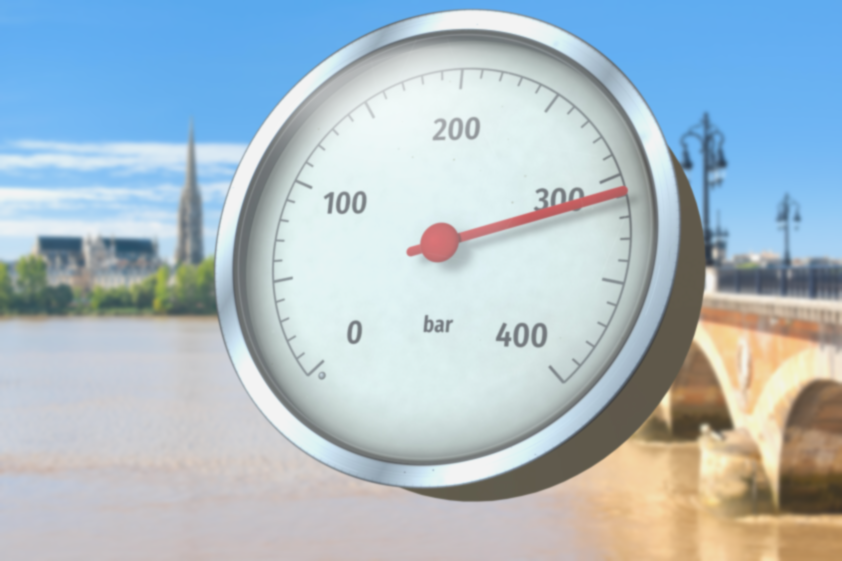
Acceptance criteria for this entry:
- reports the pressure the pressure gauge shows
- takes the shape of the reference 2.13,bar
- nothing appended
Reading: 310,bar
